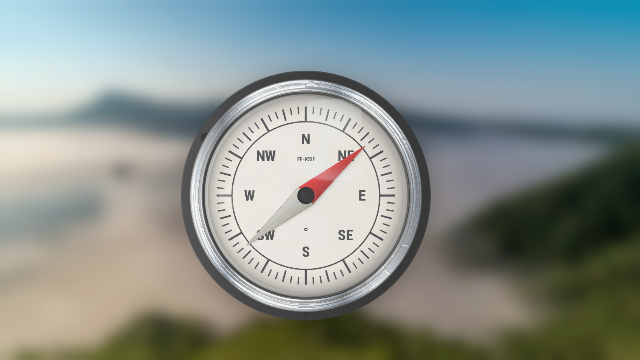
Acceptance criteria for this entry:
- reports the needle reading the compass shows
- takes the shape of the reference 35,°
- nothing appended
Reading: 50,°
